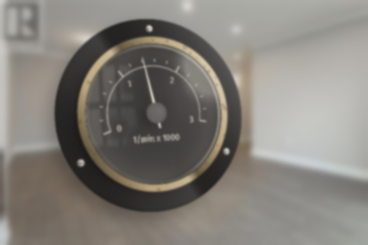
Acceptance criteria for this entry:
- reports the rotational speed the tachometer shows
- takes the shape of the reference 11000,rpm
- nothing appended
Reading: 1400,rpm
